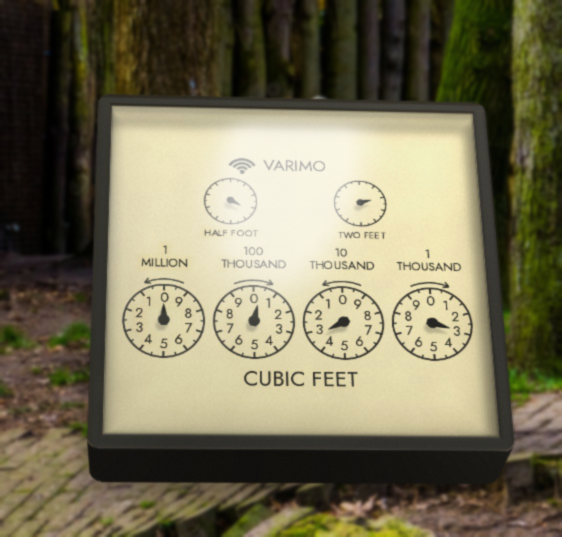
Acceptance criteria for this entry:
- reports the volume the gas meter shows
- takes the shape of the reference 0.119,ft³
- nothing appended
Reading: 3300,ft³
